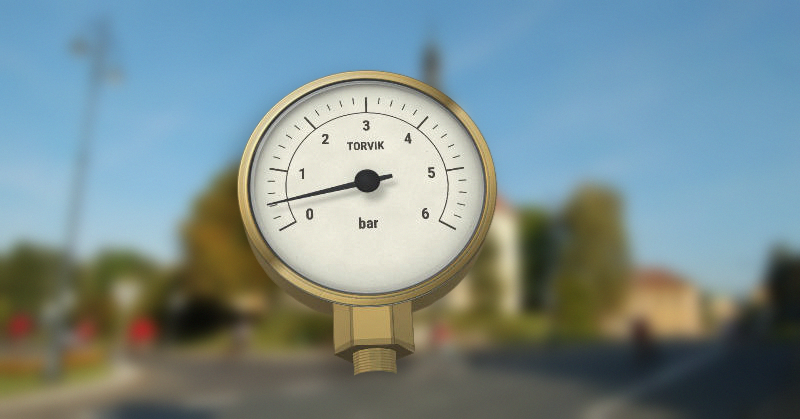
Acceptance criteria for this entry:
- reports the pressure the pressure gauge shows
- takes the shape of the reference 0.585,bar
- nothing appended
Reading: 0.4,bar
